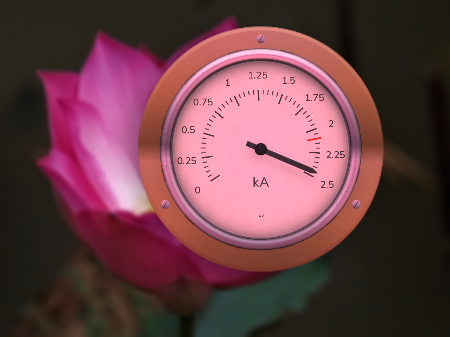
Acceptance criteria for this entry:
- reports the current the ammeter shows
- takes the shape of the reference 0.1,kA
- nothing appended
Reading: 2.45,kA
